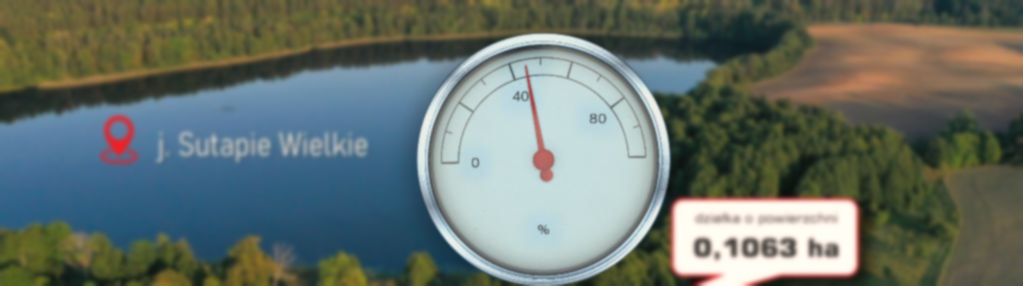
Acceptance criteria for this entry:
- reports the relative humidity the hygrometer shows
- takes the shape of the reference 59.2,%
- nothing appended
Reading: 45,%
